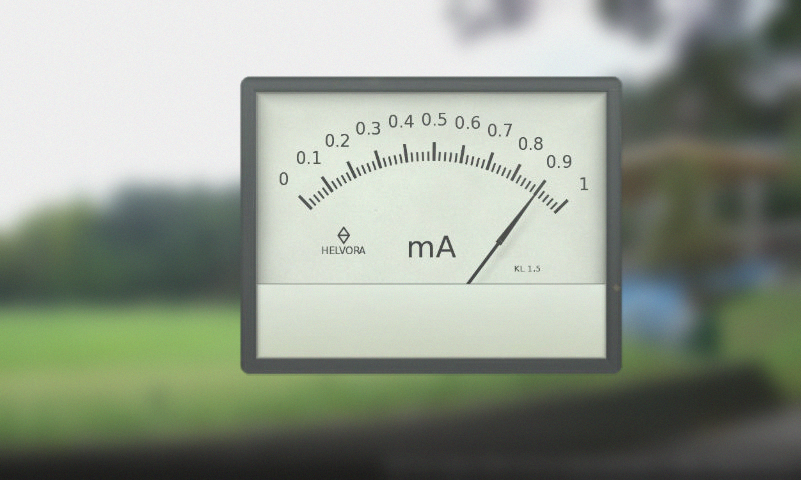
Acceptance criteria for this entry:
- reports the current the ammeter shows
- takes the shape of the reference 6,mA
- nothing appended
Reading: 0.9,mA
